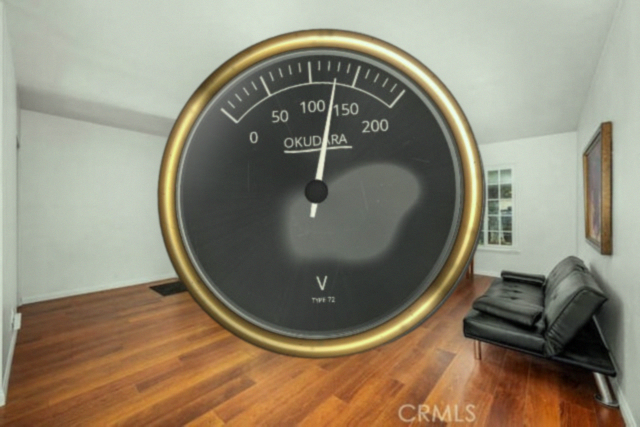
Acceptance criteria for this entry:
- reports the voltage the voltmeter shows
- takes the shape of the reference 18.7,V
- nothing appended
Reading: 130,V
